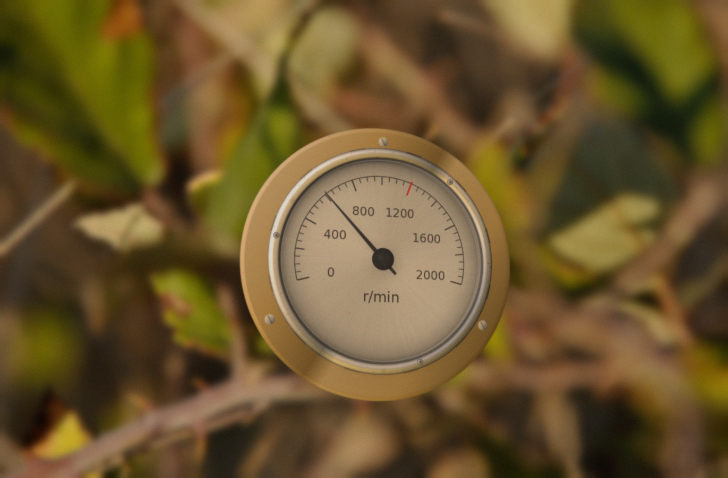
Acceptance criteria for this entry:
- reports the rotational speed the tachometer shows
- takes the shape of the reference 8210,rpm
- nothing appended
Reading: 600,rpm
